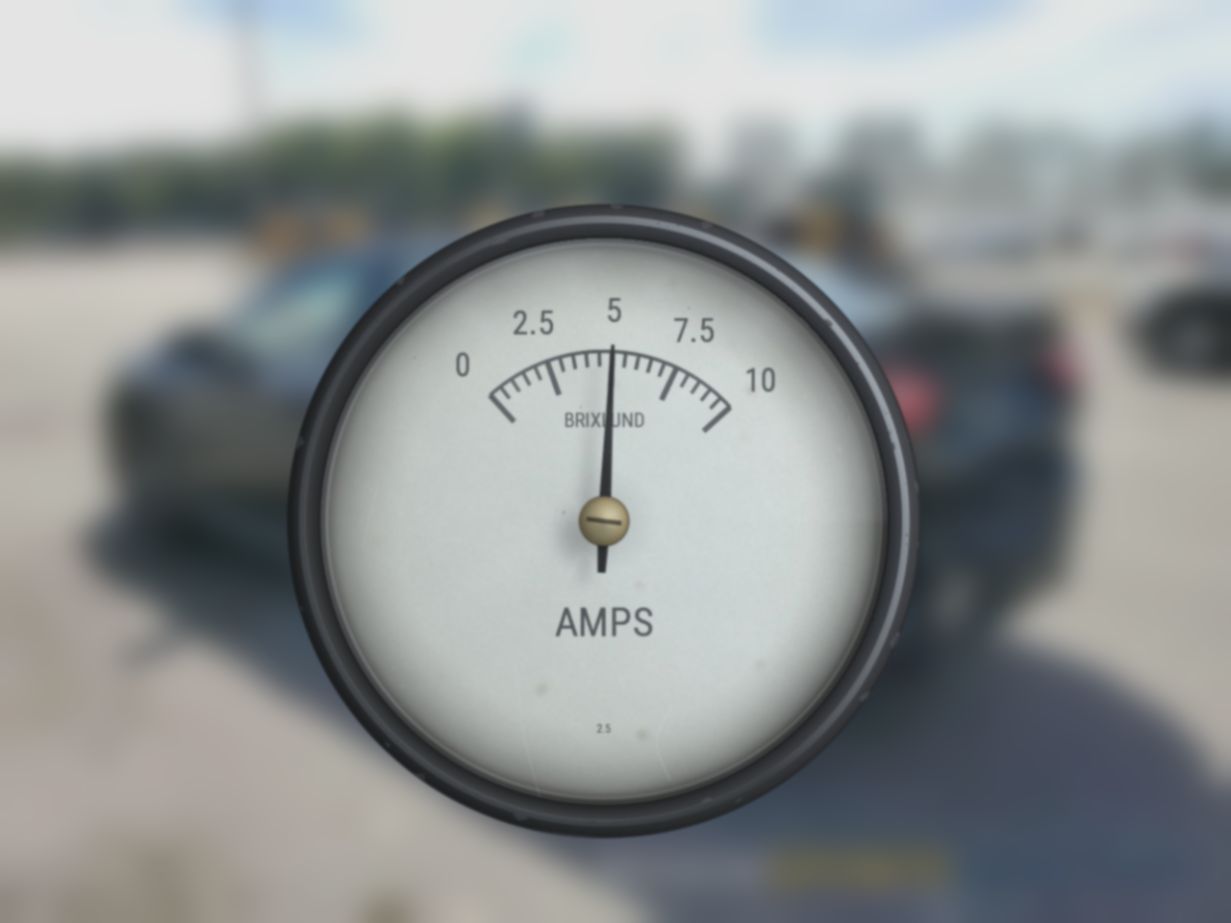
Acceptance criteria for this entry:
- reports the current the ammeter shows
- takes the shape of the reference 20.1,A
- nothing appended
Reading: 5,A
